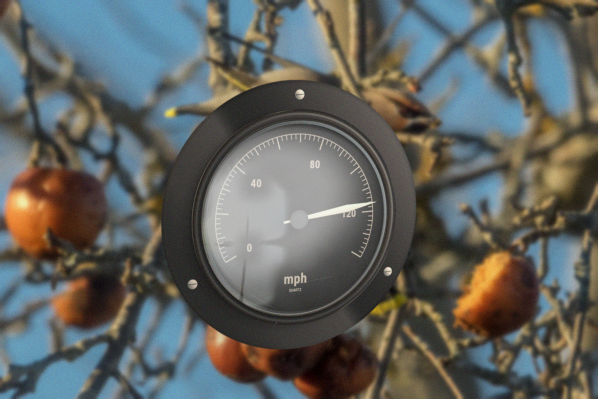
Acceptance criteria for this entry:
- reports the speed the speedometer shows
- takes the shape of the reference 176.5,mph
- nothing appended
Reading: 116,mph
